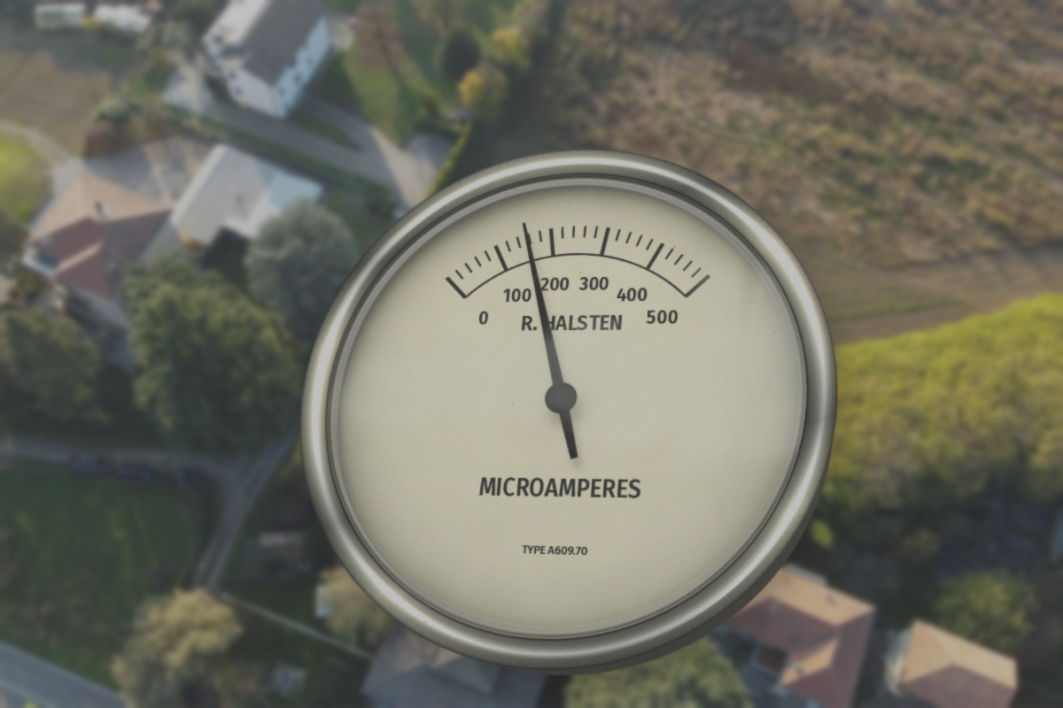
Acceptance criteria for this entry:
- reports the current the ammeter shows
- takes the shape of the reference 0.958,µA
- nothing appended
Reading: 160,µA
